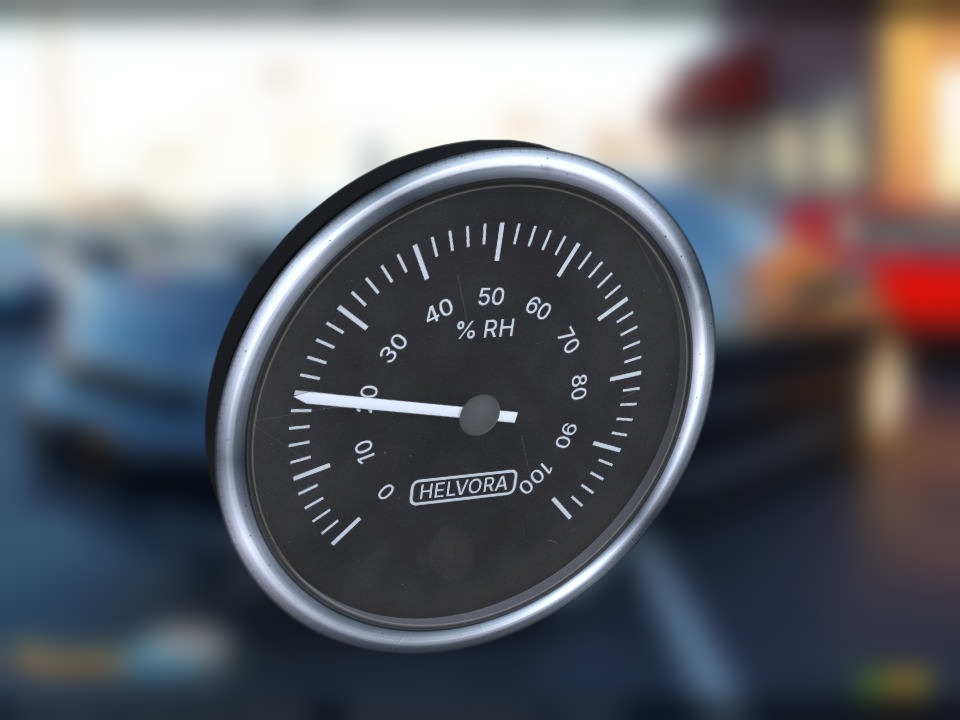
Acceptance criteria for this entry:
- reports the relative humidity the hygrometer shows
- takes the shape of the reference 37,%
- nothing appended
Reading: 20,%
